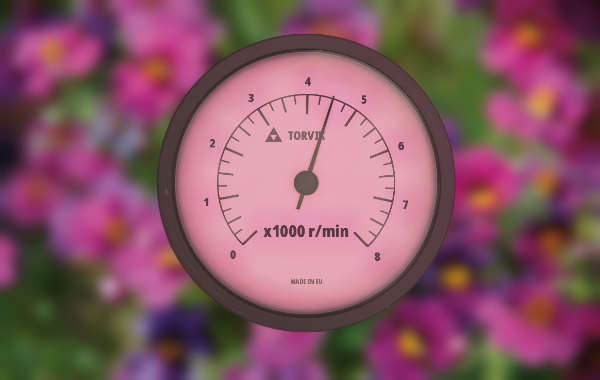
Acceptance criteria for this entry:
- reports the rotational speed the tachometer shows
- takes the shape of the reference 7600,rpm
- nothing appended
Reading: 4500,rpm
